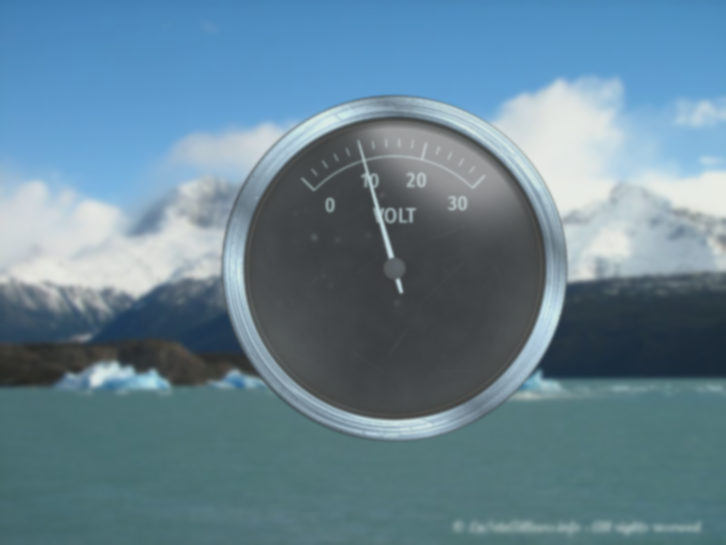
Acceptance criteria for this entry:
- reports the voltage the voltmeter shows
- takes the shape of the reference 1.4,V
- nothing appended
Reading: 10,V
